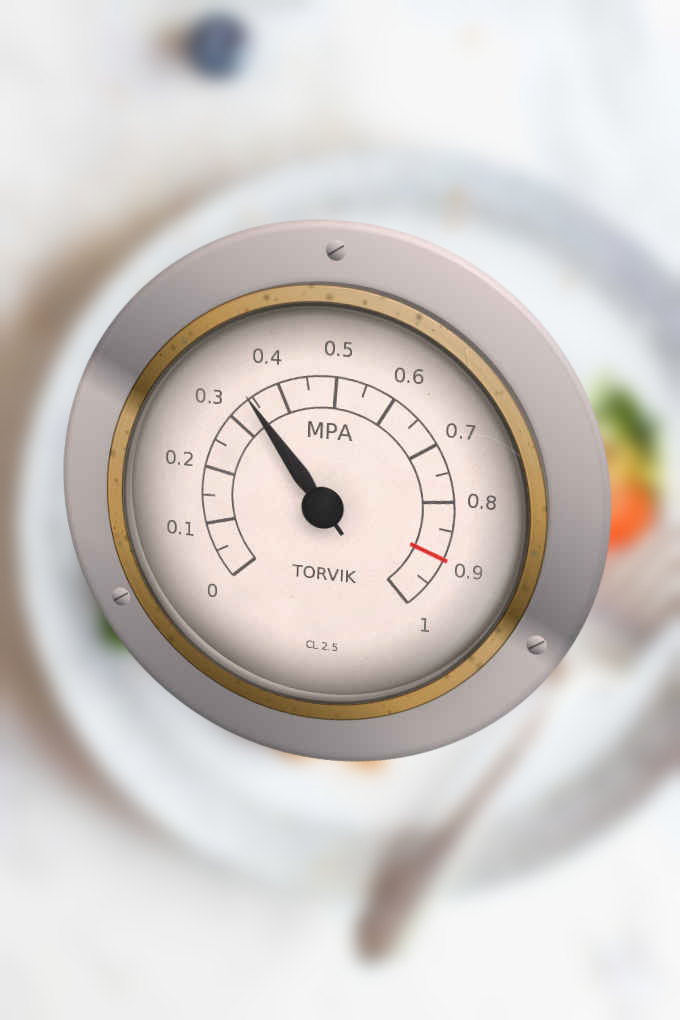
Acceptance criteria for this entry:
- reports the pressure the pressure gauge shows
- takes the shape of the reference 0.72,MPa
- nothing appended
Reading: 0.35,MPa
